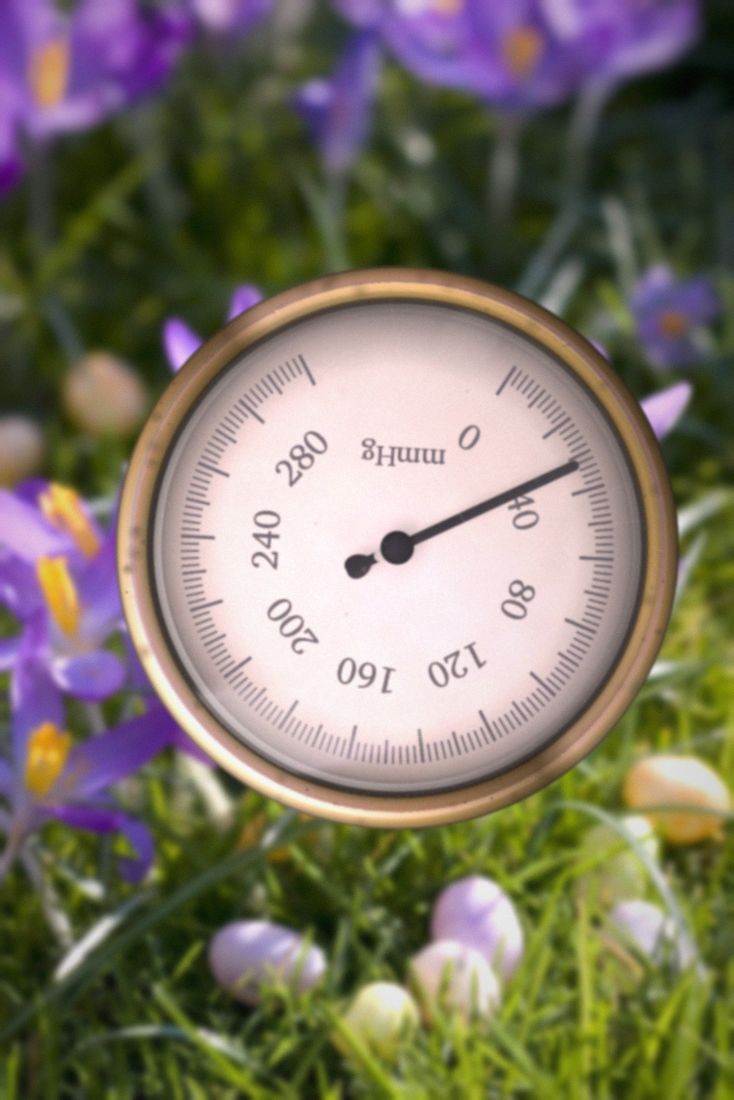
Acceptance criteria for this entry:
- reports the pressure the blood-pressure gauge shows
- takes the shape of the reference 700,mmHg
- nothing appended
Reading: 32,mmHg
